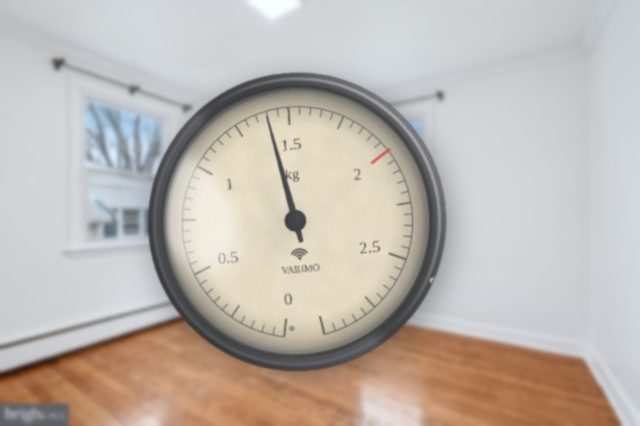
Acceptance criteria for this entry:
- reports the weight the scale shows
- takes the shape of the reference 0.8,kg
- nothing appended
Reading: 1.4,kg
